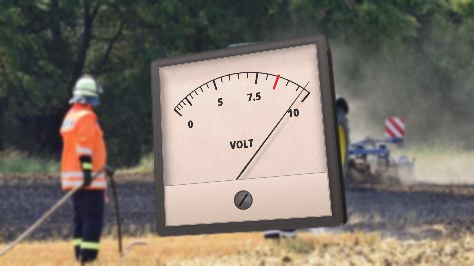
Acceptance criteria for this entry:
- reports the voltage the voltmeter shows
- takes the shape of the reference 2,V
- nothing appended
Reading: 9.75,V
